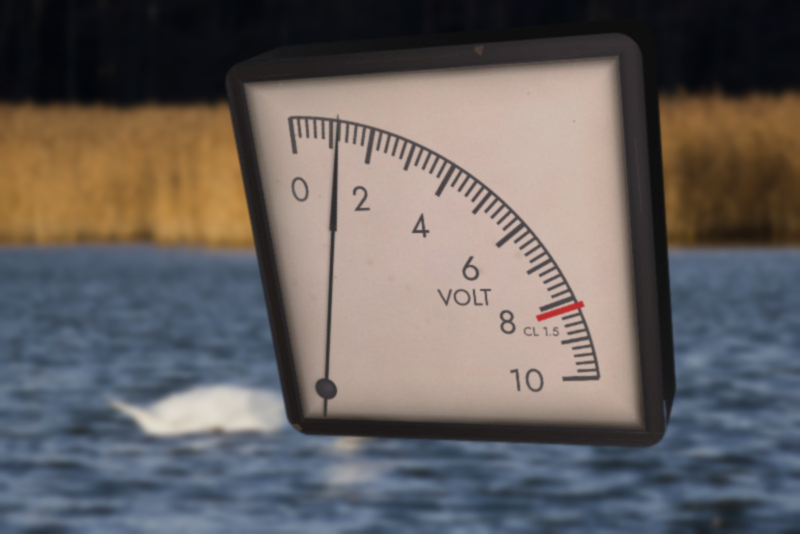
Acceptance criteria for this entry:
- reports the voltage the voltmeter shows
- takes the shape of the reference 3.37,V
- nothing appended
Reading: 1.2,V
